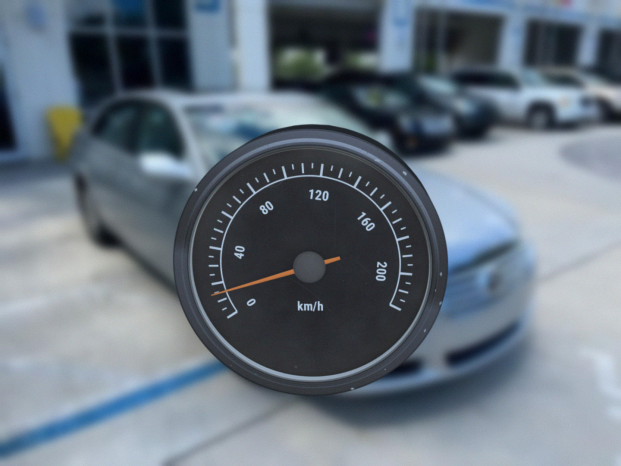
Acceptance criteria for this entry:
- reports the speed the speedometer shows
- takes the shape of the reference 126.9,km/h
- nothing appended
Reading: 15,km/h
